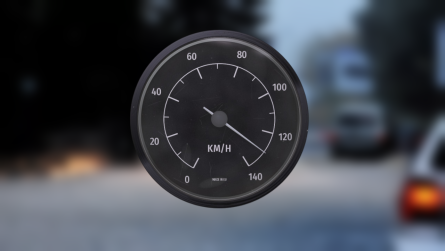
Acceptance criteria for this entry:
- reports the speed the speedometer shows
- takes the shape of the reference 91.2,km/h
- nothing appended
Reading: 130,km/h
